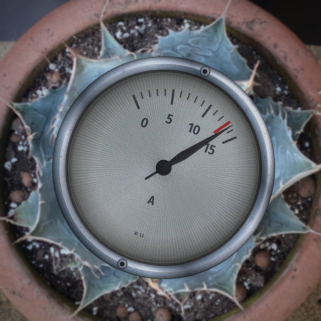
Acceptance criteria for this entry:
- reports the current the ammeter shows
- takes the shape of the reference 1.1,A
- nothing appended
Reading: 13.5,A
